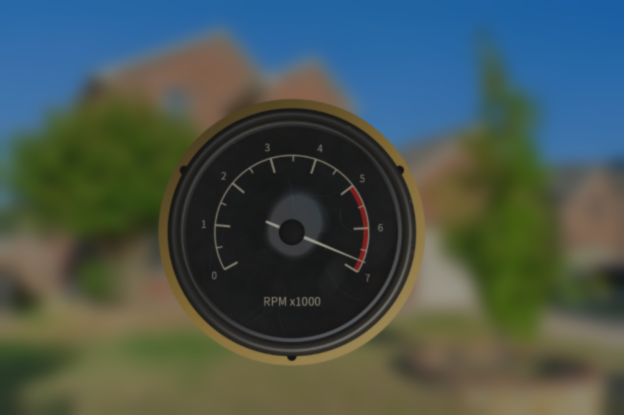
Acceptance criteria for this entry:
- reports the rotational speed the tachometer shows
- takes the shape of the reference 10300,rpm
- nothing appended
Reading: 6750,rpm
